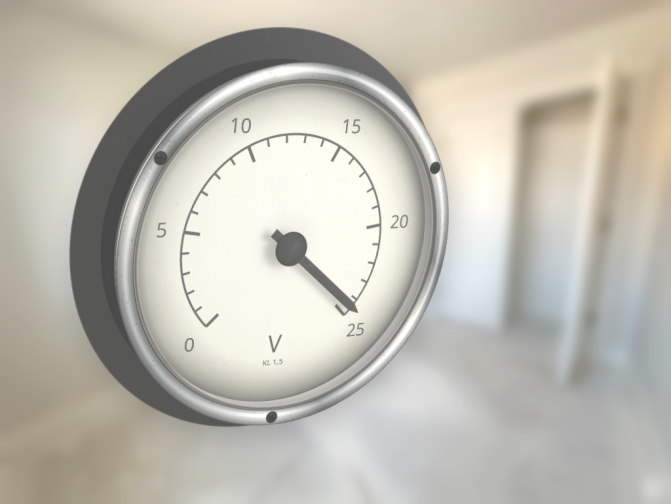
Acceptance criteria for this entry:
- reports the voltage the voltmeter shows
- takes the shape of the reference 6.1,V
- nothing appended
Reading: 24.5,V
